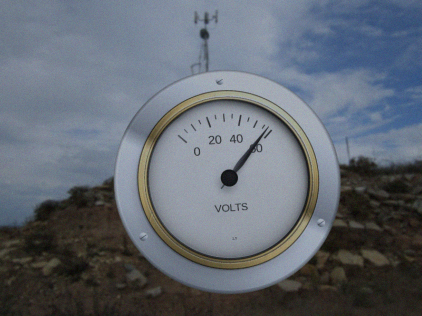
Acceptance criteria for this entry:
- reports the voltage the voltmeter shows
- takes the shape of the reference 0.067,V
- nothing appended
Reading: 57.5,V
